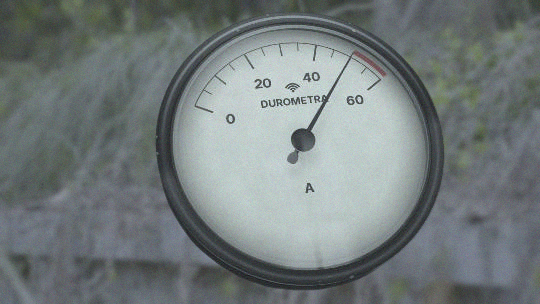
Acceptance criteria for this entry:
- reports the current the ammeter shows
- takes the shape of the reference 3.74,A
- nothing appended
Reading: 50,A
